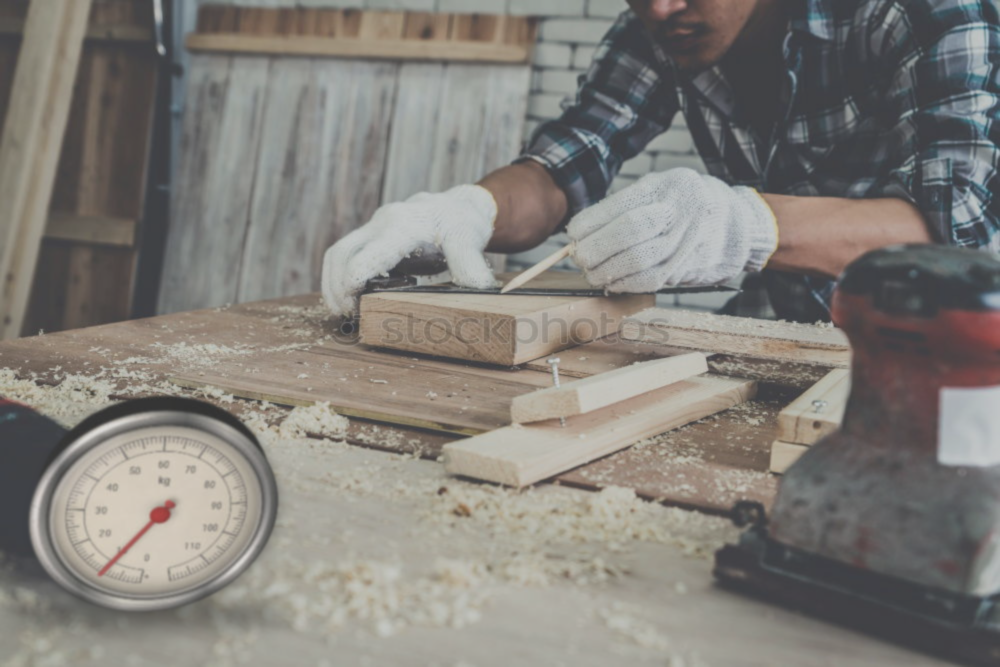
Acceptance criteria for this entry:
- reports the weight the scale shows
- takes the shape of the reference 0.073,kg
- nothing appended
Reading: 10,kg
